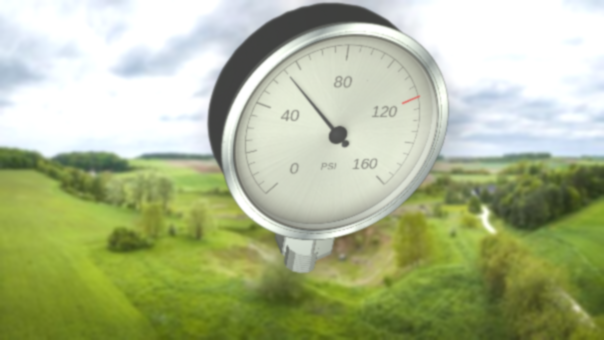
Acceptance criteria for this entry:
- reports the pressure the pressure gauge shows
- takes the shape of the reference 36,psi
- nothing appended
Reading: 55,psi
